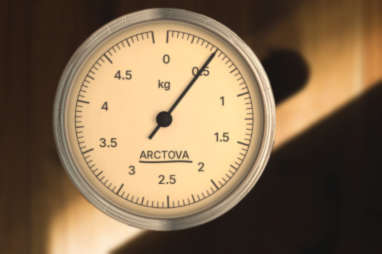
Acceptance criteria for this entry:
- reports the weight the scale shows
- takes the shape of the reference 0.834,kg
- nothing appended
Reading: 0.5,kg
